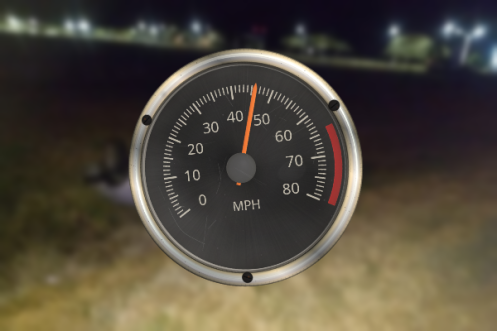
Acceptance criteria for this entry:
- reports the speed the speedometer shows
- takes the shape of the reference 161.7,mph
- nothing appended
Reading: 46,mph
